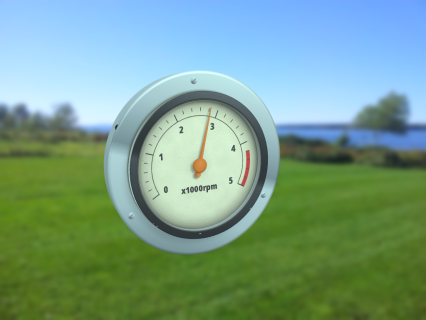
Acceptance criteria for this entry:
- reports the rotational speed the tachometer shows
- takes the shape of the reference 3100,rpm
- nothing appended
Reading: 2800,rpm
